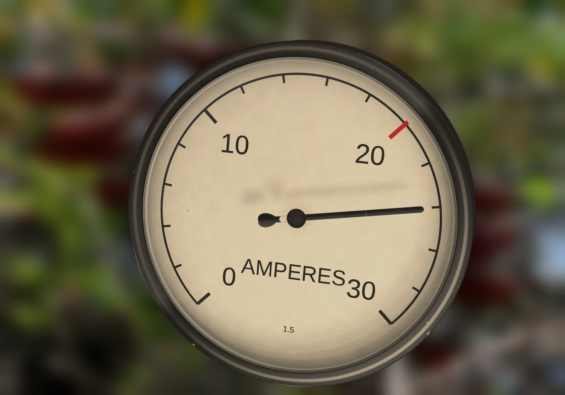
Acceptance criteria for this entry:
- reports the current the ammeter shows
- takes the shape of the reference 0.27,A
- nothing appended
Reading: 24,A
